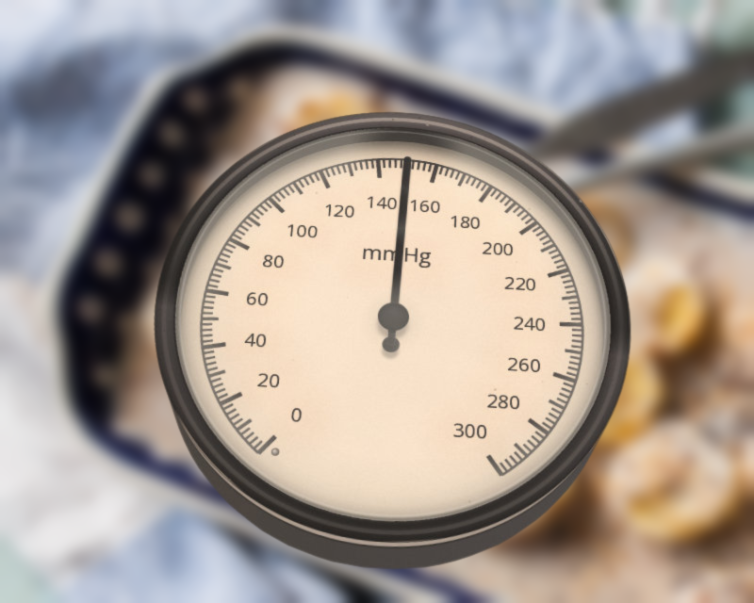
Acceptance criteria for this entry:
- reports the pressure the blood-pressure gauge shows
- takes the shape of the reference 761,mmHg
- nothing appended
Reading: 150,mmHg
